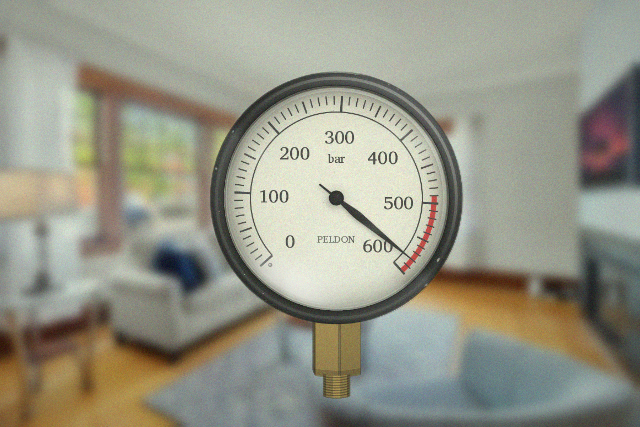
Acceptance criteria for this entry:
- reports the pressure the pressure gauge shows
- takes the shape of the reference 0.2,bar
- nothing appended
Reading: 580,bar
